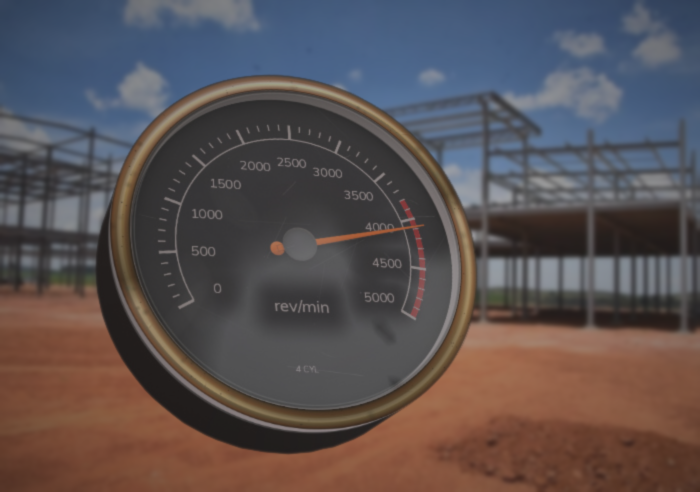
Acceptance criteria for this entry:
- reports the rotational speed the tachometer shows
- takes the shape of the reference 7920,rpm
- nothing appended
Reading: 4100,rpm
